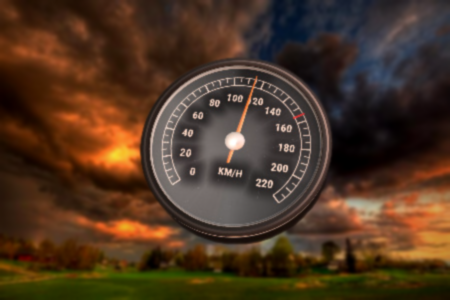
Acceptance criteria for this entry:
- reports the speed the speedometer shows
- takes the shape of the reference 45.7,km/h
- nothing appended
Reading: 115,km/h
